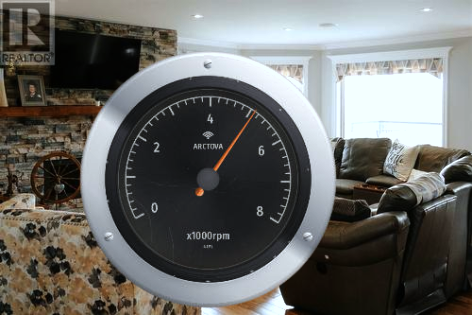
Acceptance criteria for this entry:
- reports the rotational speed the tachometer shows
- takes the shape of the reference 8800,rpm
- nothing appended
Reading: 5100,rpm
